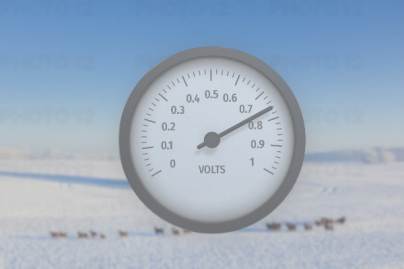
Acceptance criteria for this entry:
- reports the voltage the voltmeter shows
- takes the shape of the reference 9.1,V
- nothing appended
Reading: 0.76,V
